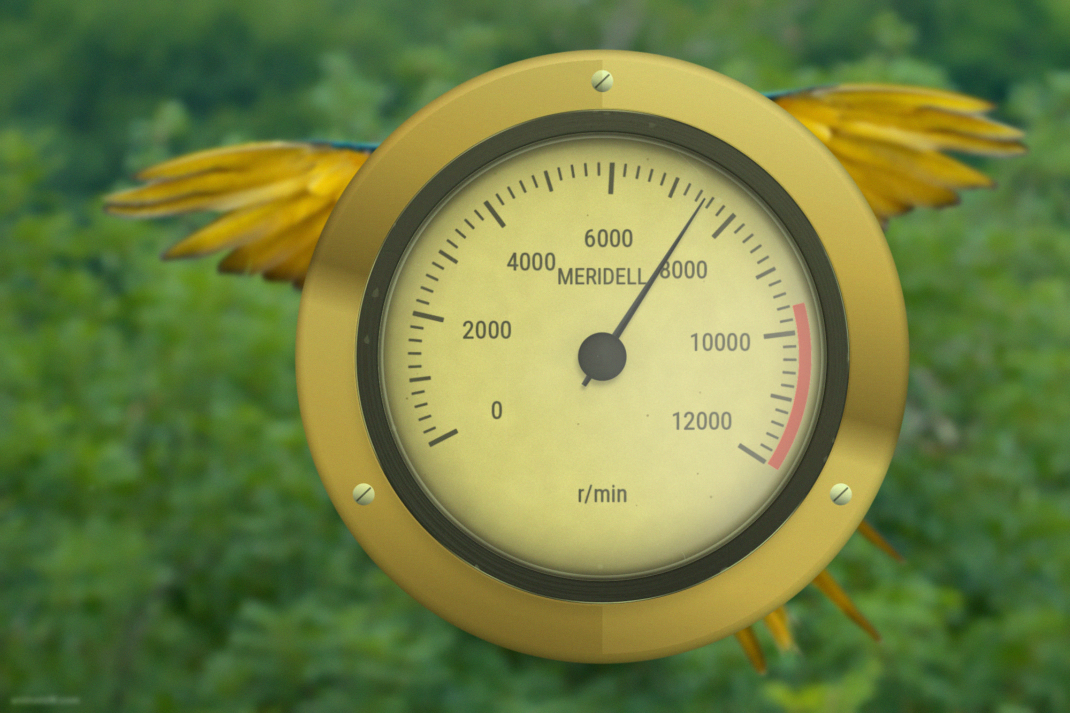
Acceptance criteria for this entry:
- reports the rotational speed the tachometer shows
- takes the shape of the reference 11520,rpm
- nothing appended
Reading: 7500,rpm
